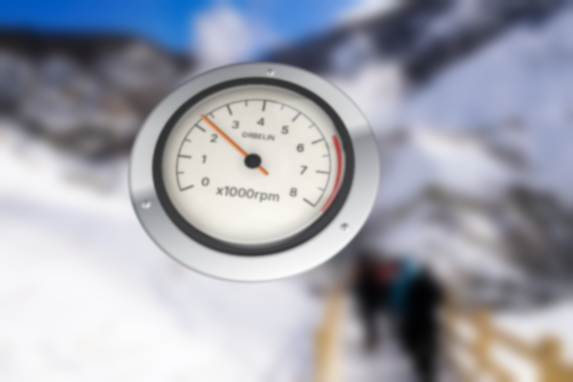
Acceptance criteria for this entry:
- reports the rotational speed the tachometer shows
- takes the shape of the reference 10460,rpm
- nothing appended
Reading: 2250,rpm
